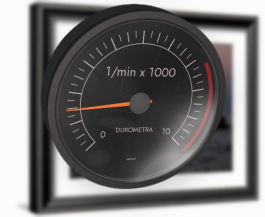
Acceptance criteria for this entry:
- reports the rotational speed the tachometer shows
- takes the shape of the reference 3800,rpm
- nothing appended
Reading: 1500,rpm
